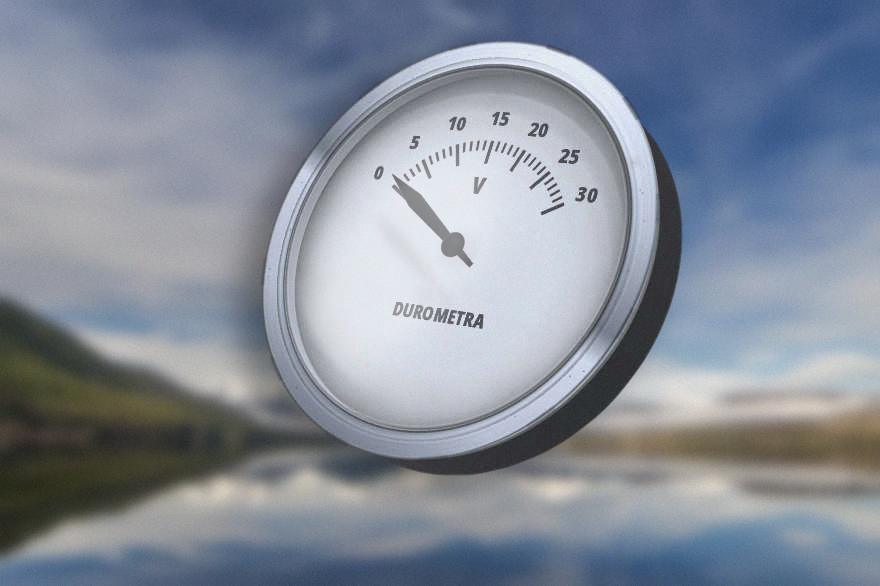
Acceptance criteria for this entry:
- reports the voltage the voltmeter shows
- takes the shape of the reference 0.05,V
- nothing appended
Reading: 1,V
